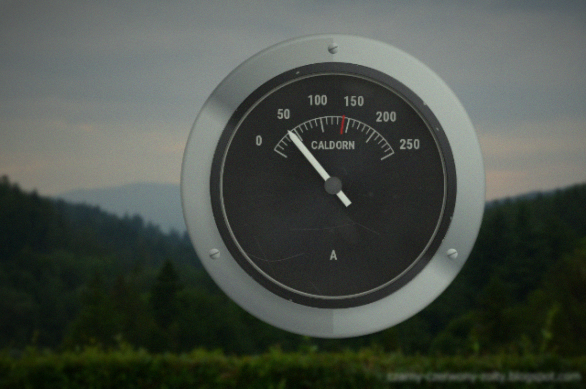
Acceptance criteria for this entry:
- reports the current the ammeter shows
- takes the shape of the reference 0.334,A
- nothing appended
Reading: 40,A
